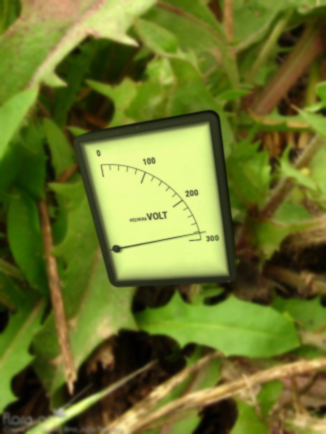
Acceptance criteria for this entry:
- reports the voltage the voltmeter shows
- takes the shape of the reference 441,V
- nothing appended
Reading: 280,V
